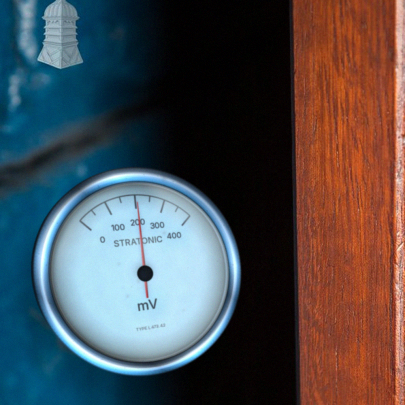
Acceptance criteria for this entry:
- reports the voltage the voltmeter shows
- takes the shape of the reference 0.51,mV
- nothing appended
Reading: 200,mV
